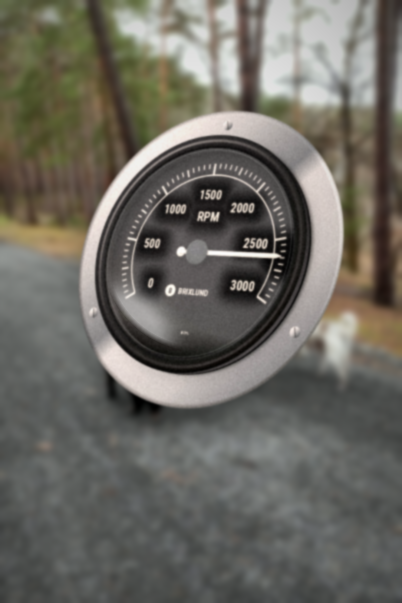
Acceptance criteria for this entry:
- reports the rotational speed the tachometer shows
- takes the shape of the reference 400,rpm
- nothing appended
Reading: 2650,rpm
